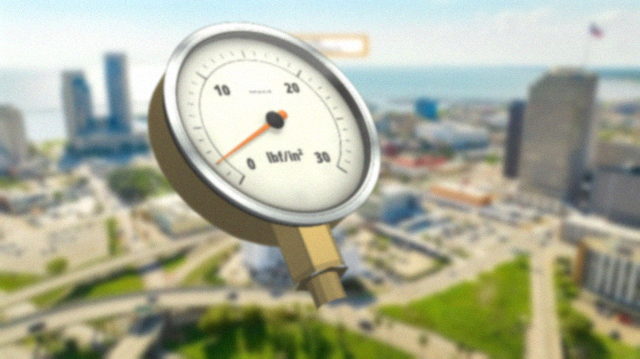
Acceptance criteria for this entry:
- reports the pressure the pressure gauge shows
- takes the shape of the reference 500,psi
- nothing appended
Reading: 2,psi
